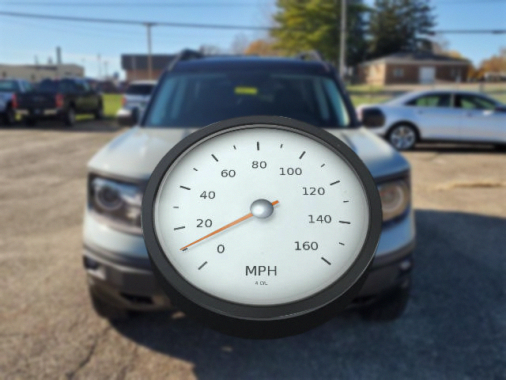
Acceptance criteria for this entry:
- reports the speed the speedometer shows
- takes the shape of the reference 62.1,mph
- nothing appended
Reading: 10,mph
